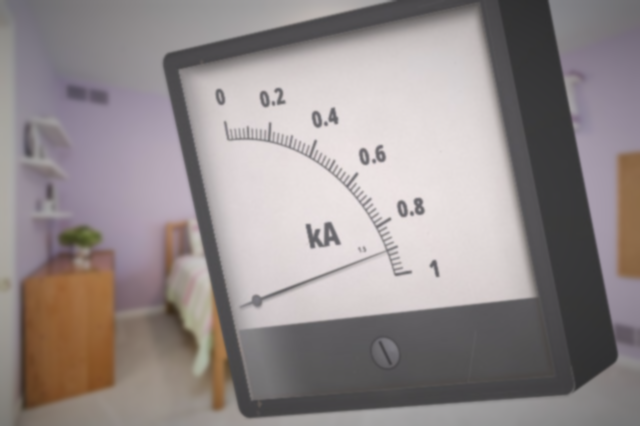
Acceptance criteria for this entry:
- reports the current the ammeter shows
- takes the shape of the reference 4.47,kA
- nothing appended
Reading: 0.9,kA
